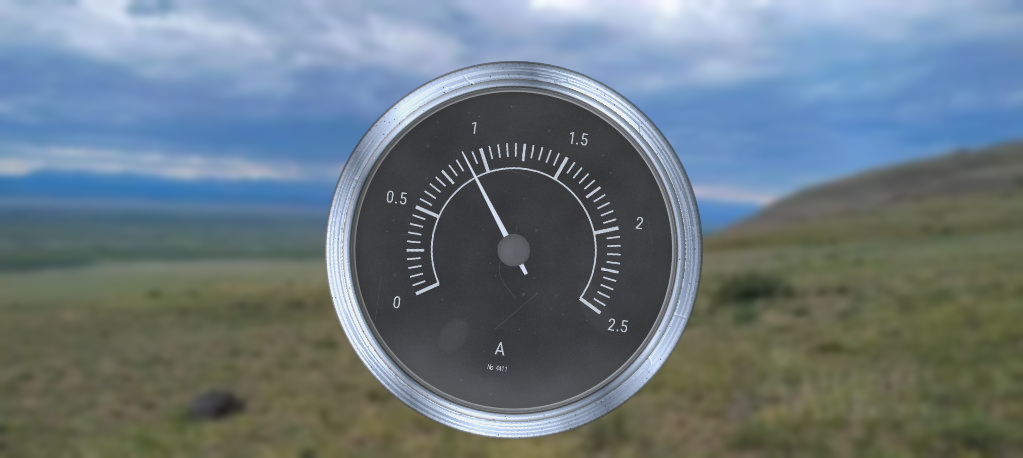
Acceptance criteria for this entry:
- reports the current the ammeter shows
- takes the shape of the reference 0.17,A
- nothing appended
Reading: 0.9,A
